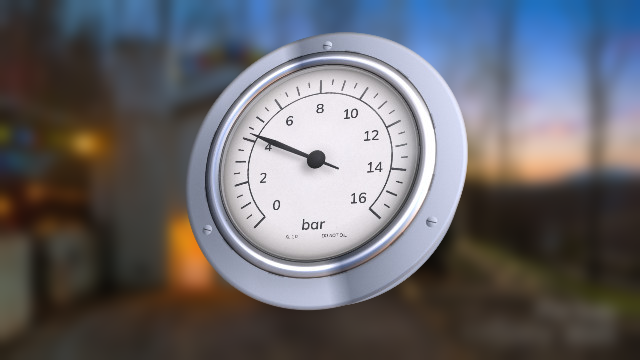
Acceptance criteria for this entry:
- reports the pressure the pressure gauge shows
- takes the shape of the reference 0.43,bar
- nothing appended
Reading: 4.25,bar
